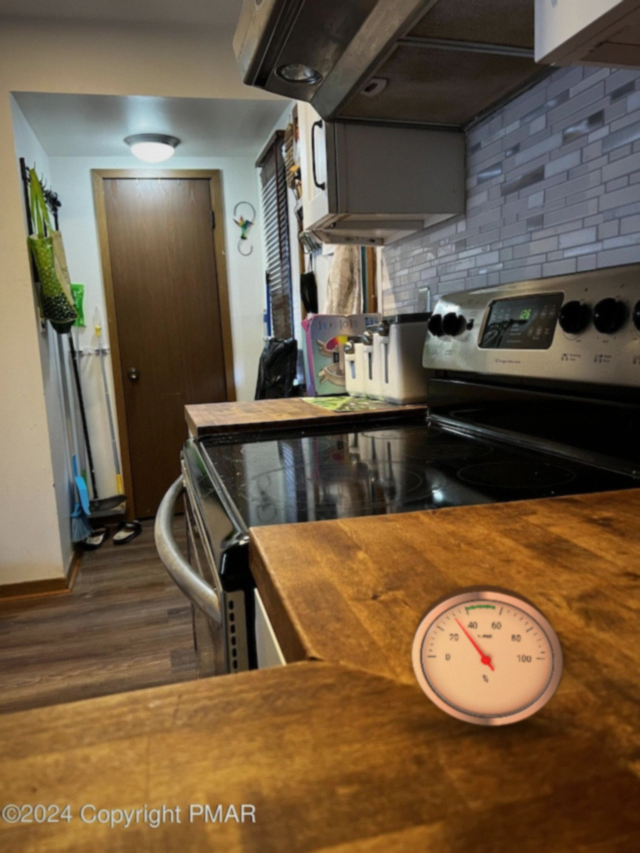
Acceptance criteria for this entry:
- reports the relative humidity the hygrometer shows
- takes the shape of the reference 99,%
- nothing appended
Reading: 32,%
